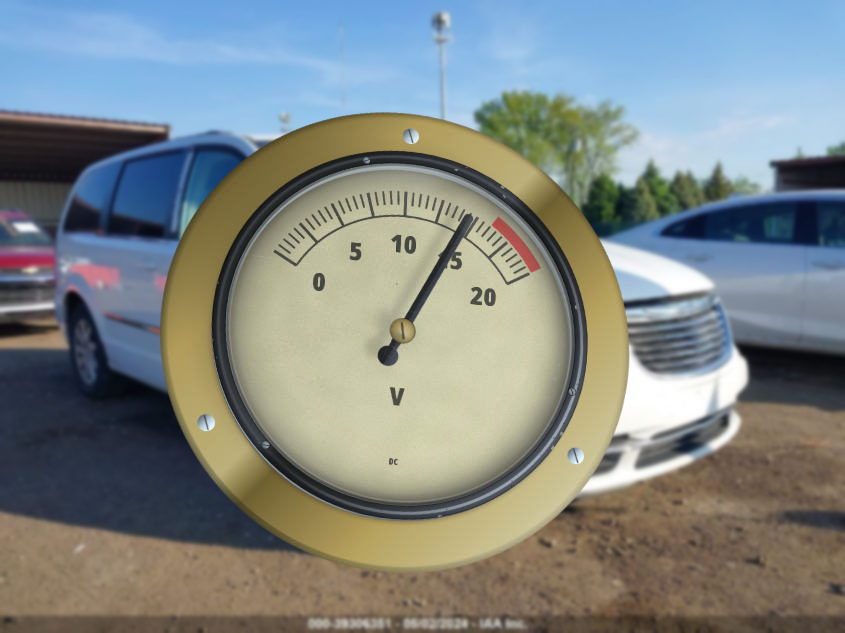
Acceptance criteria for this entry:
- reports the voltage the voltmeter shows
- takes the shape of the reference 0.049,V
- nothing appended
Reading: 14.5,V
